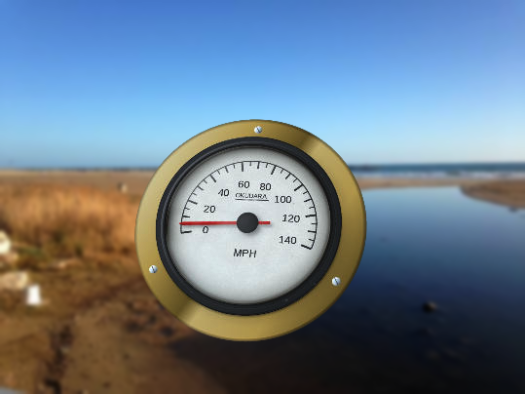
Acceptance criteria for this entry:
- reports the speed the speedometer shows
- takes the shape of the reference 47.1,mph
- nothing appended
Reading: 5,mph
